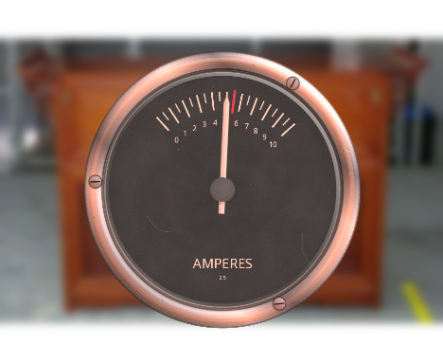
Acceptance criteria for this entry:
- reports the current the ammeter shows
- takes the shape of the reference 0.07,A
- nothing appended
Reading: 5,A
